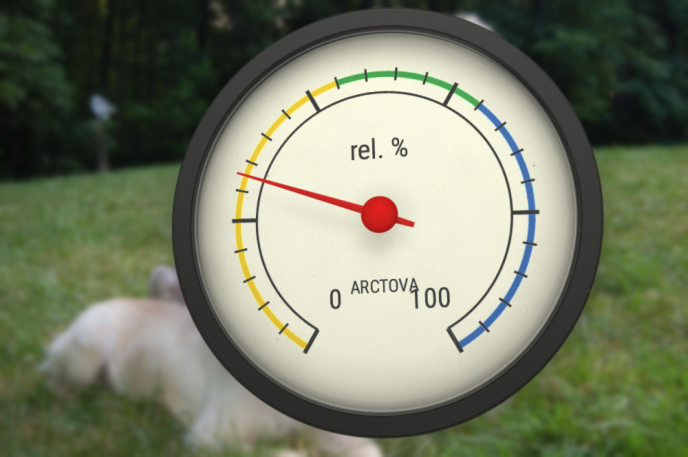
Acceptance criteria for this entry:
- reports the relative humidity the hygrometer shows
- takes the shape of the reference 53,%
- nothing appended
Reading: 26,%
